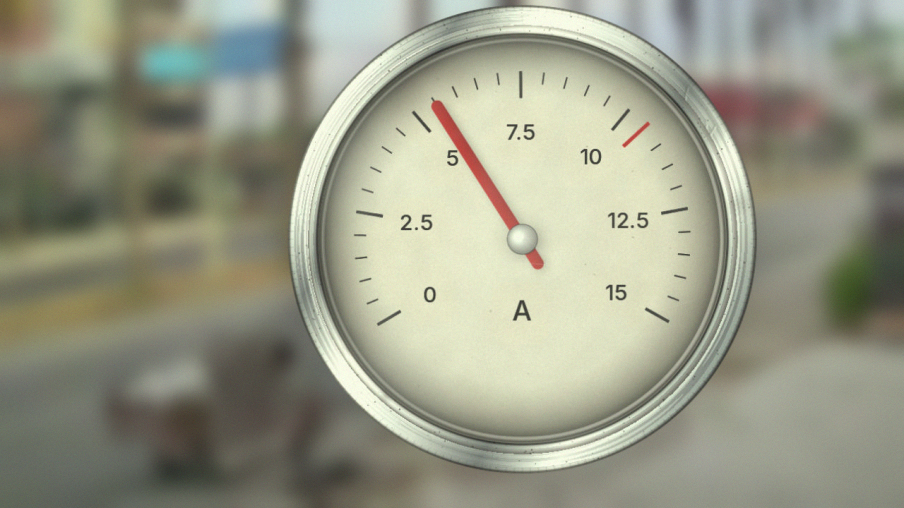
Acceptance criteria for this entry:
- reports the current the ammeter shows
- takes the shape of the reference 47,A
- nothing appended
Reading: 5.5,A
